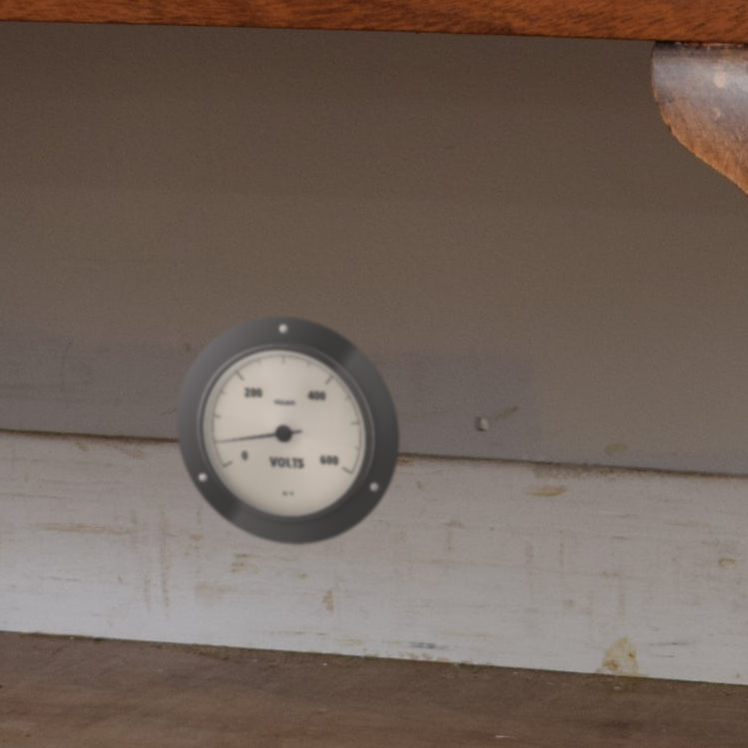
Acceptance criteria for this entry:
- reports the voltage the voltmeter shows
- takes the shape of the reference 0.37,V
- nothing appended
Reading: 50,V
